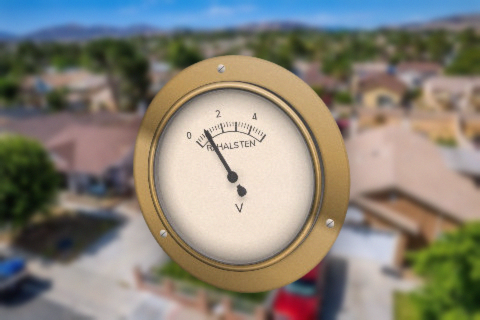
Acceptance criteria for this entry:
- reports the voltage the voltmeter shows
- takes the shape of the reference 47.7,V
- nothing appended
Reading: 1,V
